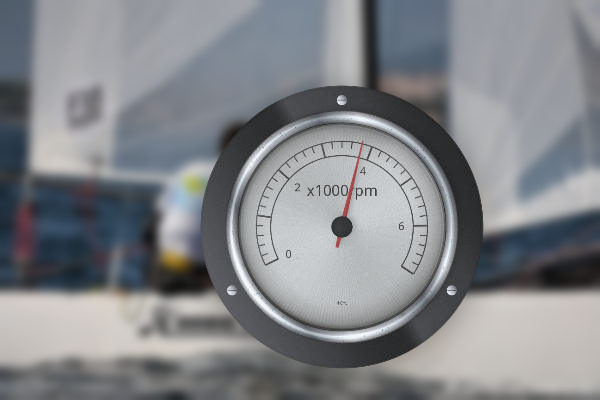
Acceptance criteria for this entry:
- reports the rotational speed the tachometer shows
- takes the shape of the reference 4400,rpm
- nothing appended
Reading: 3800,rpm
